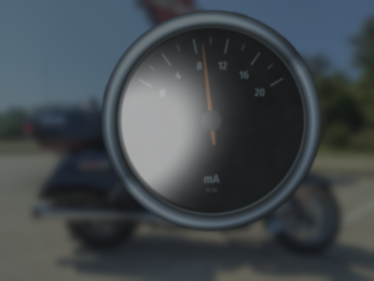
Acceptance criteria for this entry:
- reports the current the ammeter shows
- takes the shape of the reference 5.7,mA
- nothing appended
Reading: 9,mA
